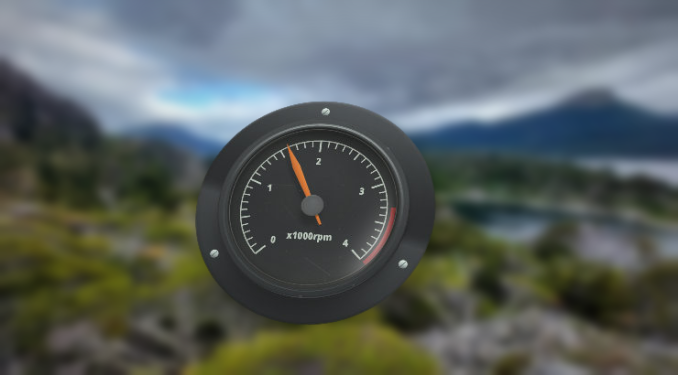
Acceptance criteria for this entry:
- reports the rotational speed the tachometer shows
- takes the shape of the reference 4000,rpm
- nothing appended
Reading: 1600,rpm
